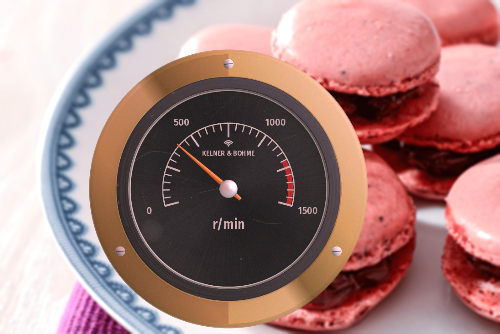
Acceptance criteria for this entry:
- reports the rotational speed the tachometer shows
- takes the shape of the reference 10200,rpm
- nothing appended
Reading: 400,rpm
